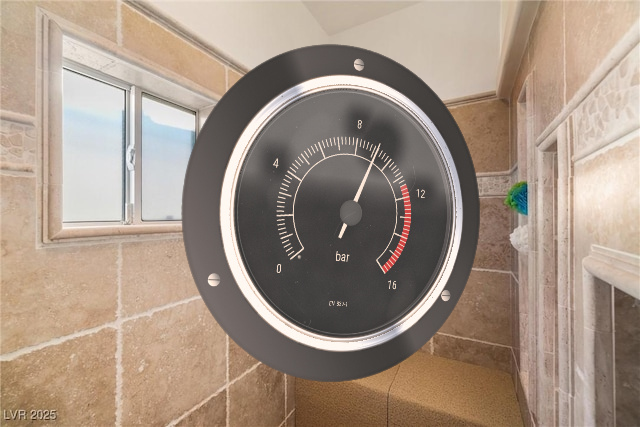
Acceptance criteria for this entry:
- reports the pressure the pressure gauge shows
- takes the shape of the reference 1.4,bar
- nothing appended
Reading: 9,bar
